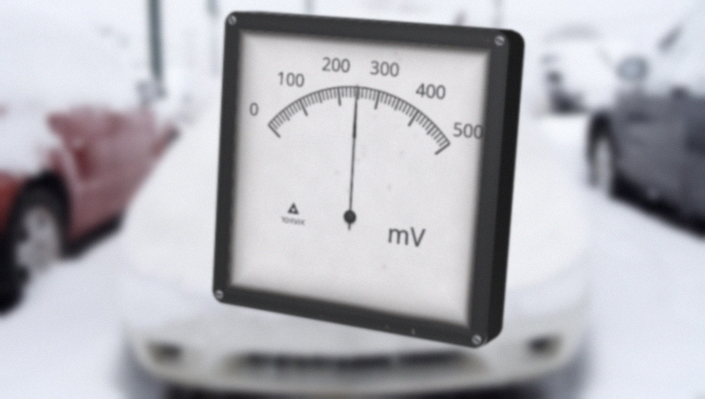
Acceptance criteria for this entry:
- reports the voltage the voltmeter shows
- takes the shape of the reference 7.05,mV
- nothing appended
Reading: 250,mV
